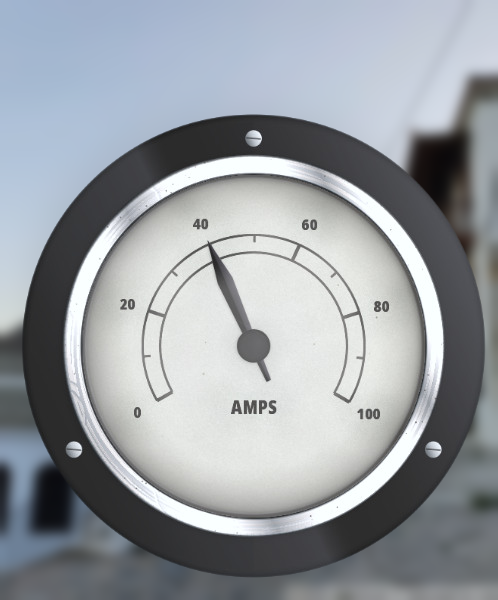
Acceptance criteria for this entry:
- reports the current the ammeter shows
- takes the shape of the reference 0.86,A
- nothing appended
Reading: 40,A
